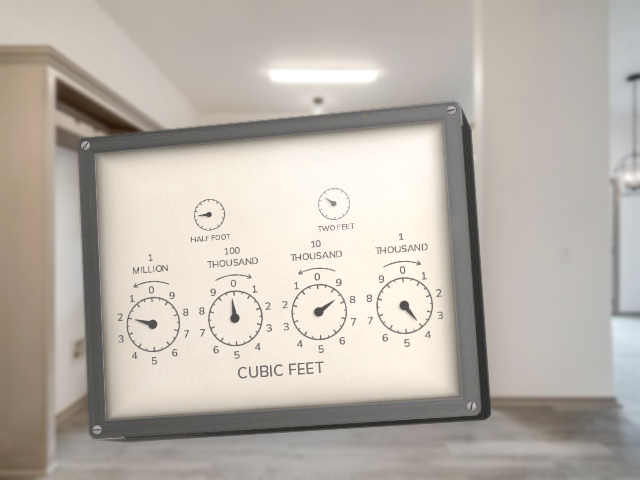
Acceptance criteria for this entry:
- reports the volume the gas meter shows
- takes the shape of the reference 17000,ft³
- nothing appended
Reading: 198400,ft³
